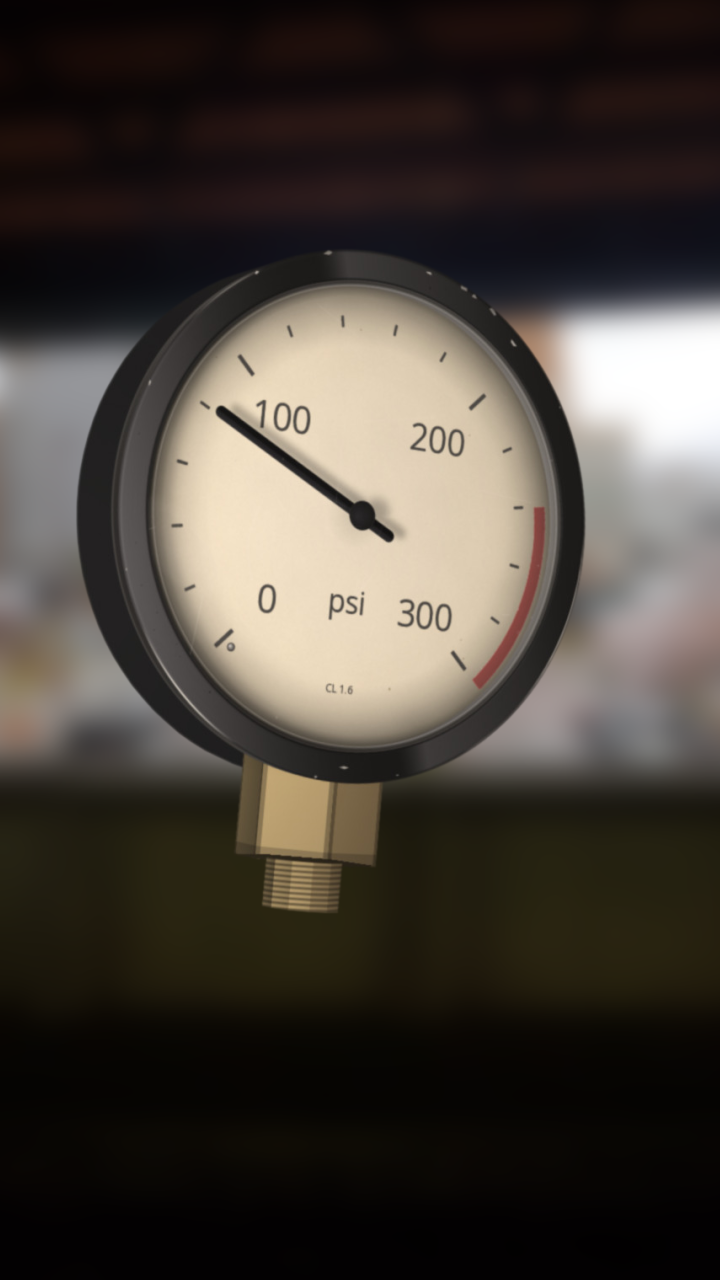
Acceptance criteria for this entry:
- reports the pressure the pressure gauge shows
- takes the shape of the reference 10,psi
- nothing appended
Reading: 80,psi
